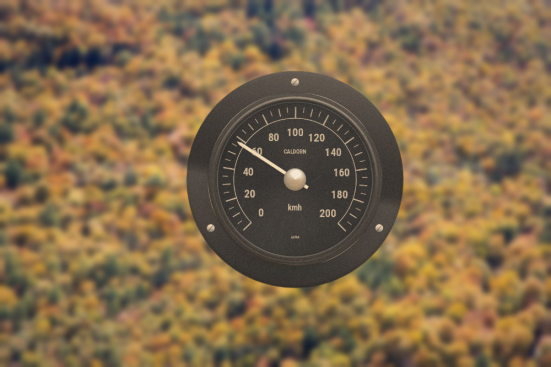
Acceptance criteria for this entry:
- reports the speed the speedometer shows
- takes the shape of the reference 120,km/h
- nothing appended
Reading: 57.5,km/h
